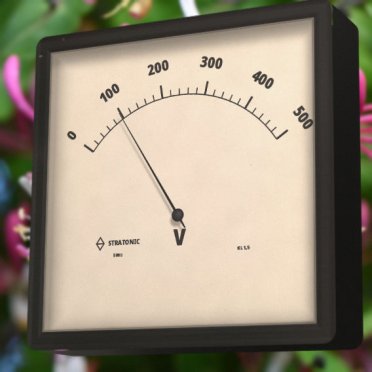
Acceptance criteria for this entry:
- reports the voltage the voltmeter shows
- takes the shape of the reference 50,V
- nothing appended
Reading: 100,V
